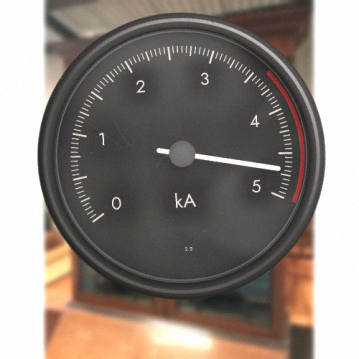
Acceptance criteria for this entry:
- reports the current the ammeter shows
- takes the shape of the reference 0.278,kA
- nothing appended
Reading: 4.7,kA
